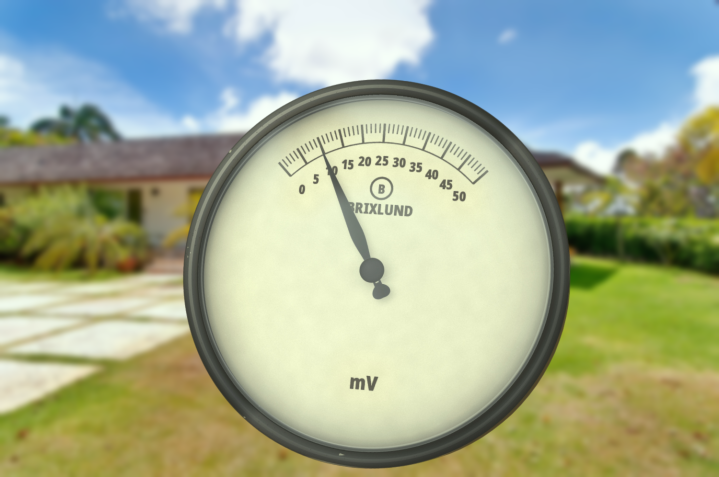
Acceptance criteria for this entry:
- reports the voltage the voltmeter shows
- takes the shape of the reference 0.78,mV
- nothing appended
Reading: 10,mV
